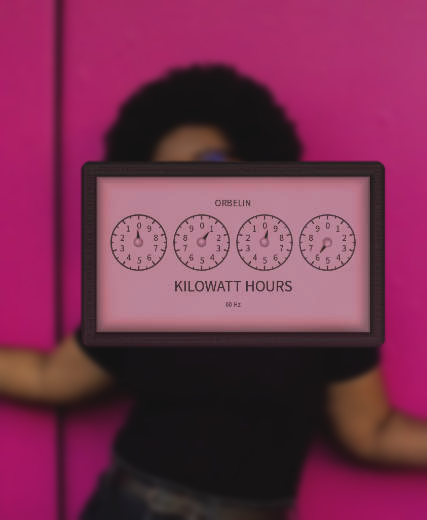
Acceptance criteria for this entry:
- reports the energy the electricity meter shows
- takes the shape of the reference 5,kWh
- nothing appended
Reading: 96,kWh
